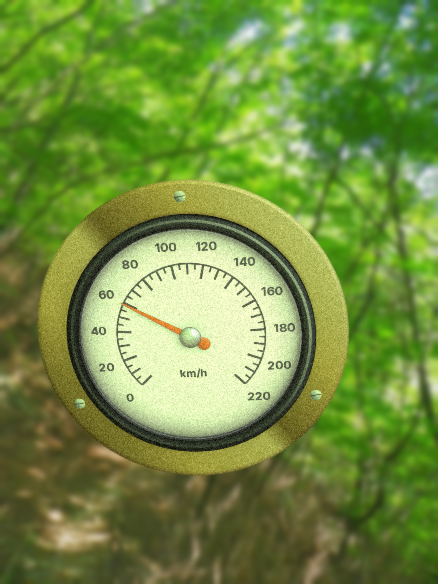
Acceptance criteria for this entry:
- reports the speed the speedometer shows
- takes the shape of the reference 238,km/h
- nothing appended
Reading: 60,km/h
